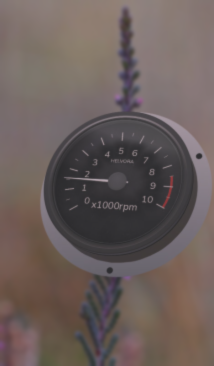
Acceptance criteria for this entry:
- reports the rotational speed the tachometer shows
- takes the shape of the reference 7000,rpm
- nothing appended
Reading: 1500,rpm
